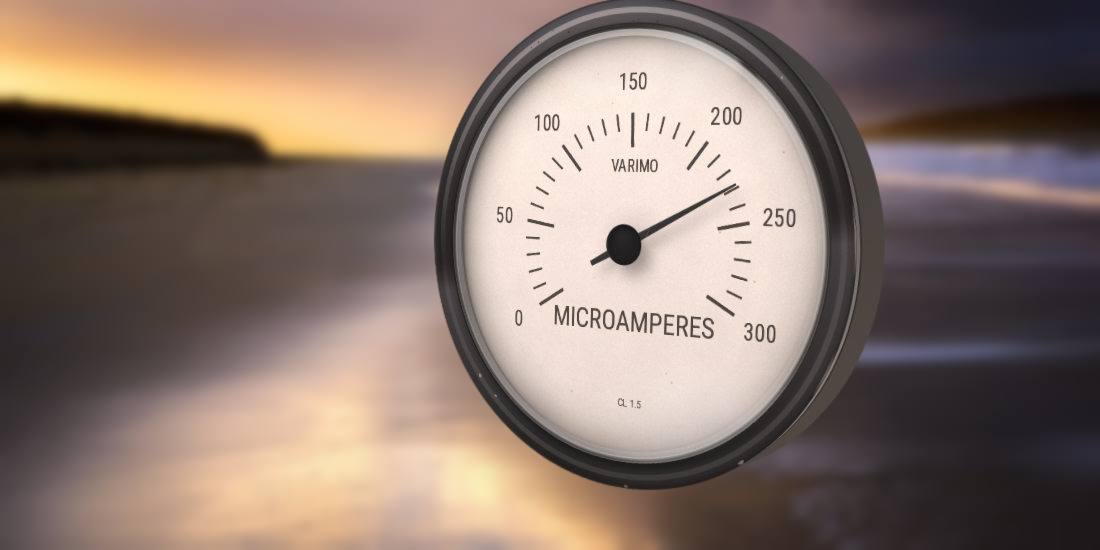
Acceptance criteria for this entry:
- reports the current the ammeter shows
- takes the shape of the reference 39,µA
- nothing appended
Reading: 230,µA
